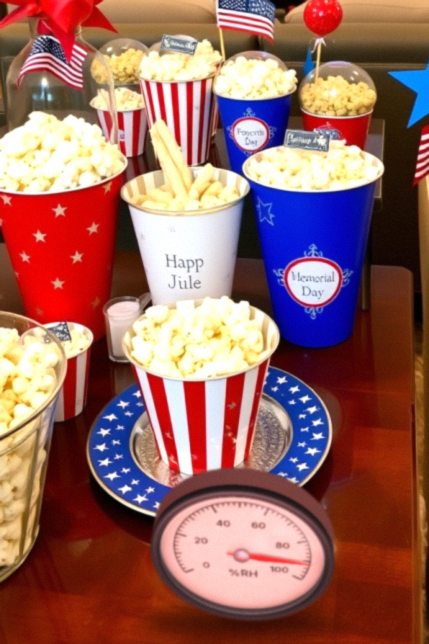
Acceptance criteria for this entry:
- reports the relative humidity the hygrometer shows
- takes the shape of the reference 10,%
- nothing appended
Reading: 90,%
